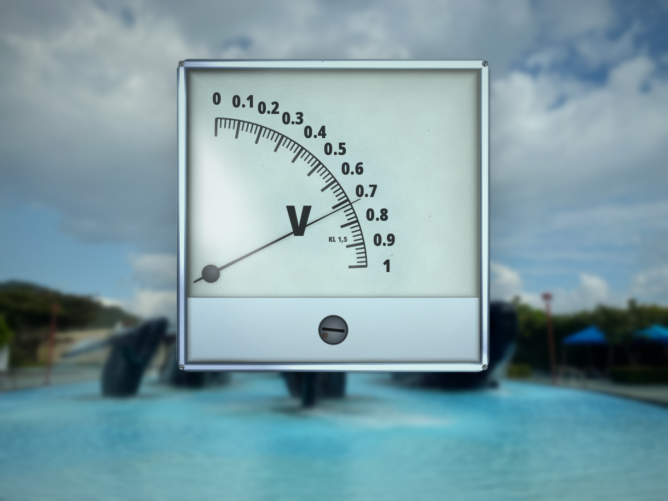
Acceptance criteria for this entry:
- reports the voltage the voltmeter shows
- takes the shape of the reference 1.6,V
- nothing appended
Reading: 0.72,V
